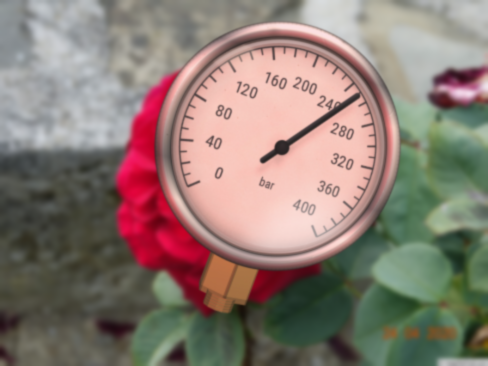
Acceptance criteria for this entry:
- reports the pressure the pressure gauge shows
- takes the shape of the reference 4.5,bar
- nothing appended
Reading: 250,bar
